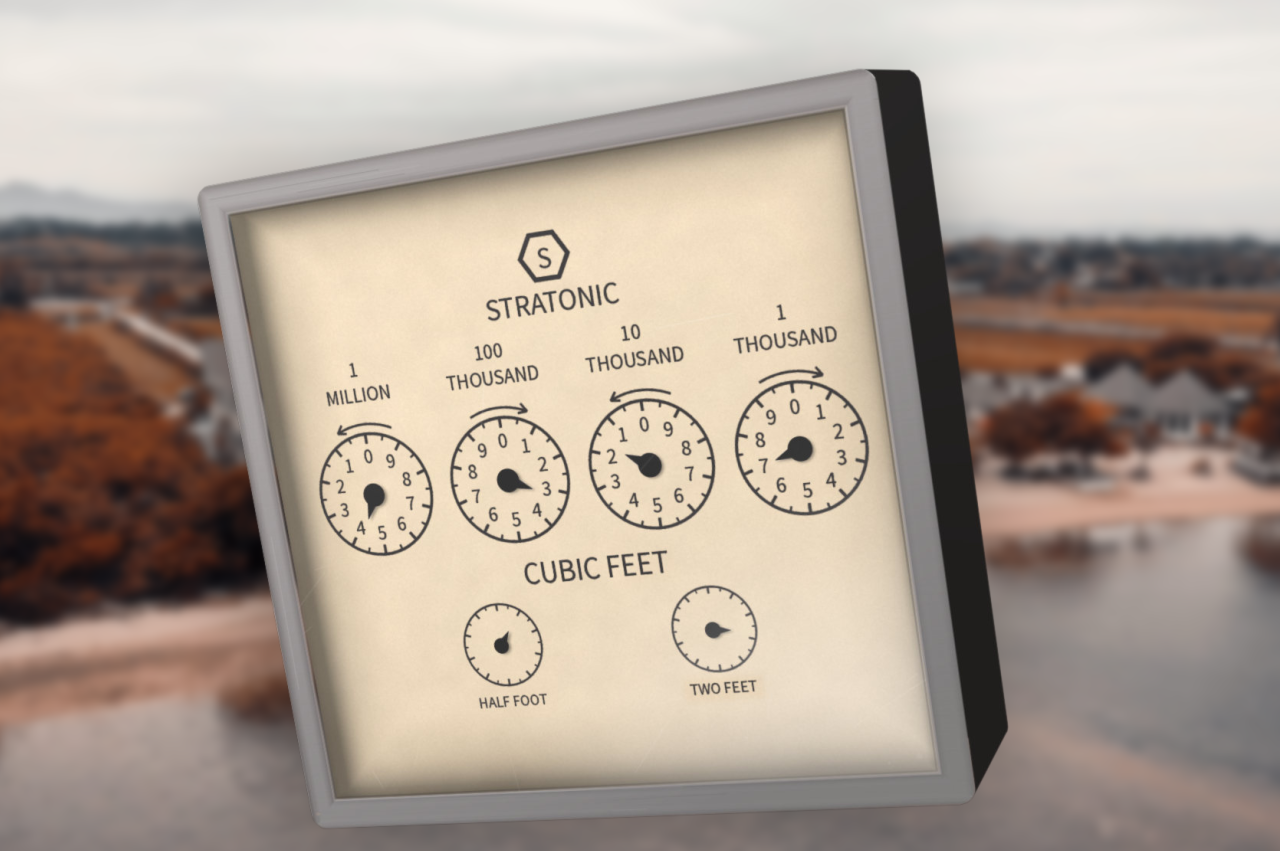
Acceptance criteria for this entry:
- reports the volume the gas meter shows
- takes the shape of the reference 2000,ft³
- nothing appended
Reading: 431700,ft³
